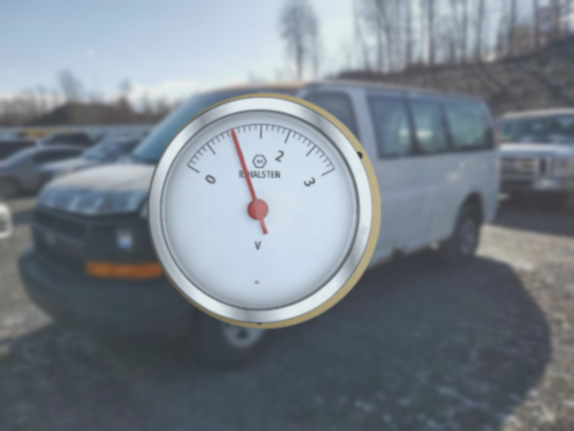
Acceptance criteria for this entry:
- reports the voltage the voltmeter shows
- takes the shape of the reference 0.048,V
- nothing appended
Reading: 1,V
